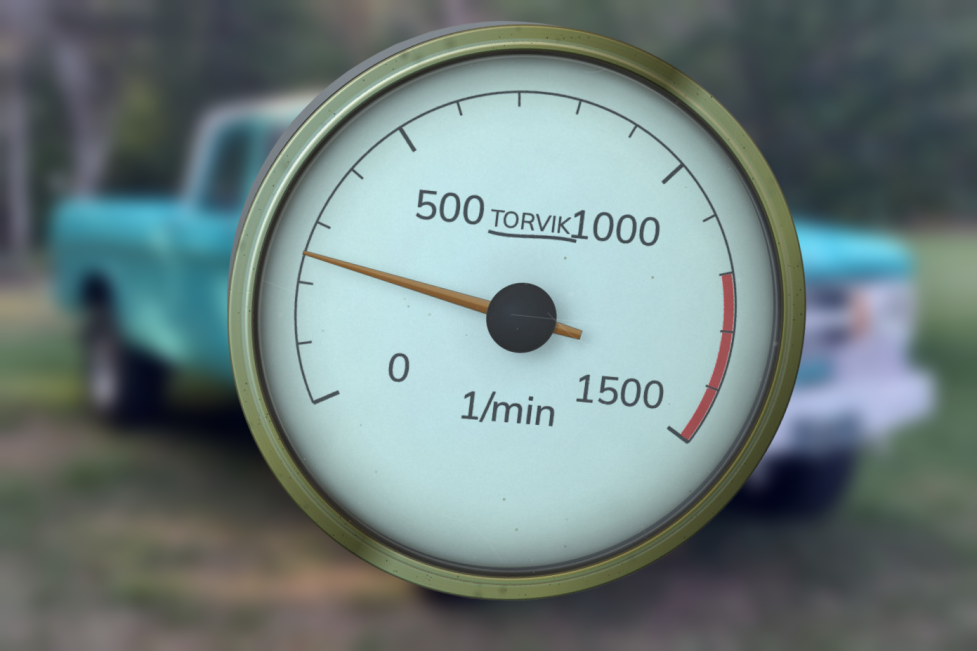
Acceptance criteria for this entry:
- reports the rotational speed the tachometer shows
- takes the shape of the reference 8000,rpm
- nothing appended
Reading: 250,rpm
